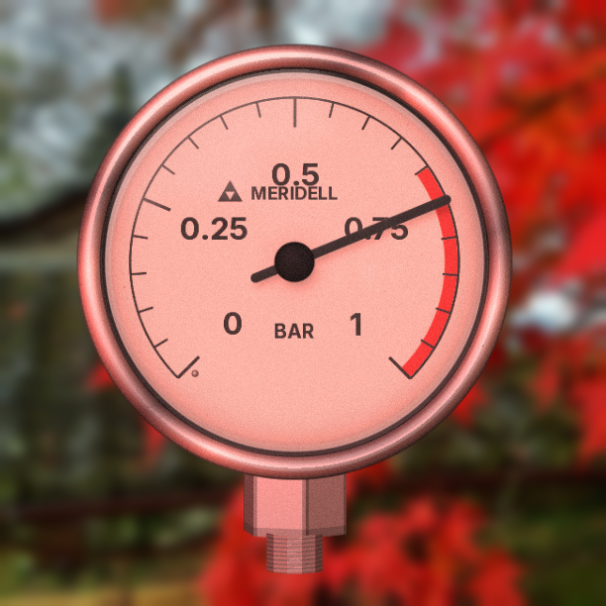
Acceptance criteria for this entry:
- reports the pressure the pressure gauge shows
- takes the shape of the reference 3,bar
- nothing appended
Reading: 0.75,bar
